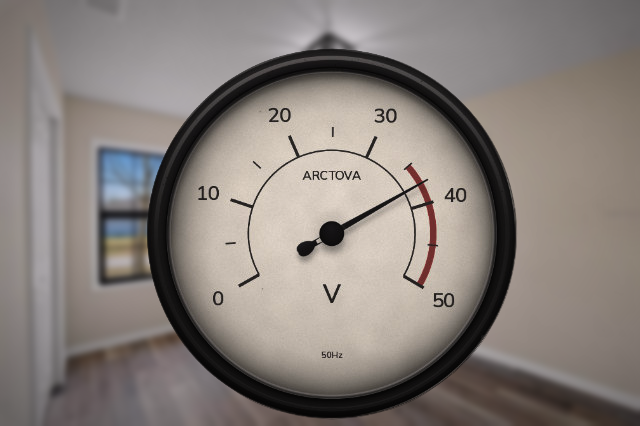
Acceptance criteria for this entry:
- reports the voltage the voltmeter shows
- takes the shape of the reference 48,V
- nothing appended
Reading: 37.5,V
